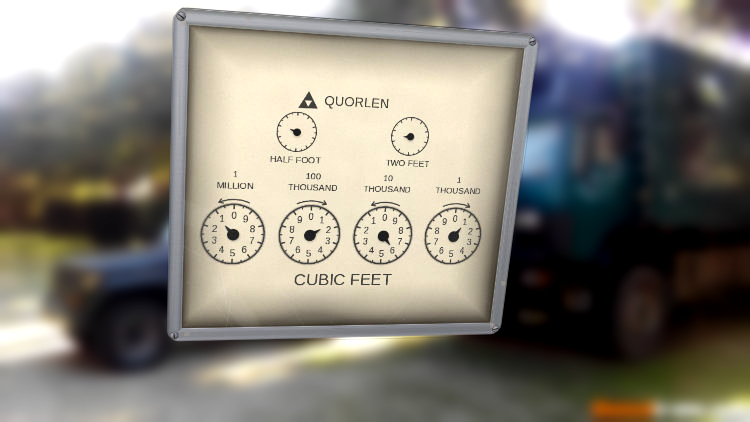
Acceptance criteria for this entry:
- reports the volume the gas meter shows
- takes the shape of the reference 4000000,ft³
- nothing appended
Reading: 116100,ft³
